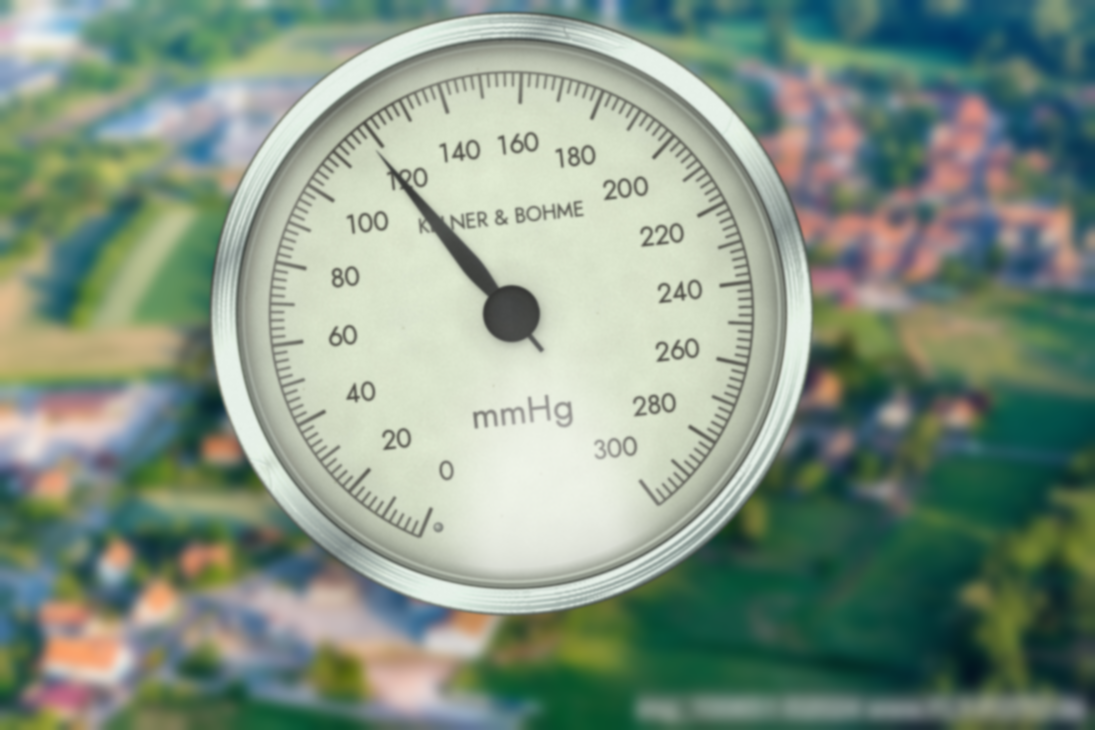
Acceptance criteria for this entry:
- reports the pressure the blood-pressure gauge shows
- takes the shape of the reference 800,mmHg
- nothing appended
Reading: 118,mmHg
